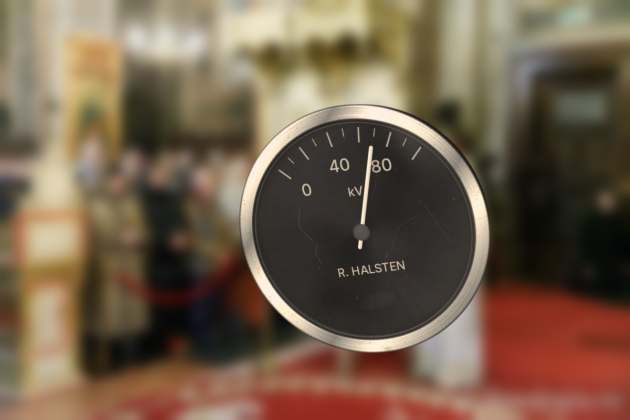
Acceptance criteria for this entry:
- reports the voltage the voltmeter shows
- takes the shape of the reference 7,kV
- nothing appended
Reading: 70,kV
